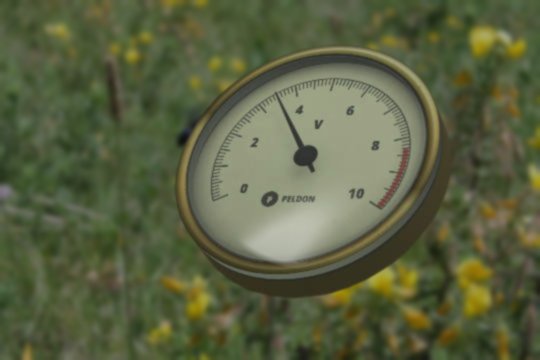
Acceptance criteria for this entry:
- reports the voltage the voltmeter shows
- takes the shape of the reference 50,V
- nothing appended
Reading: 3.5,V
